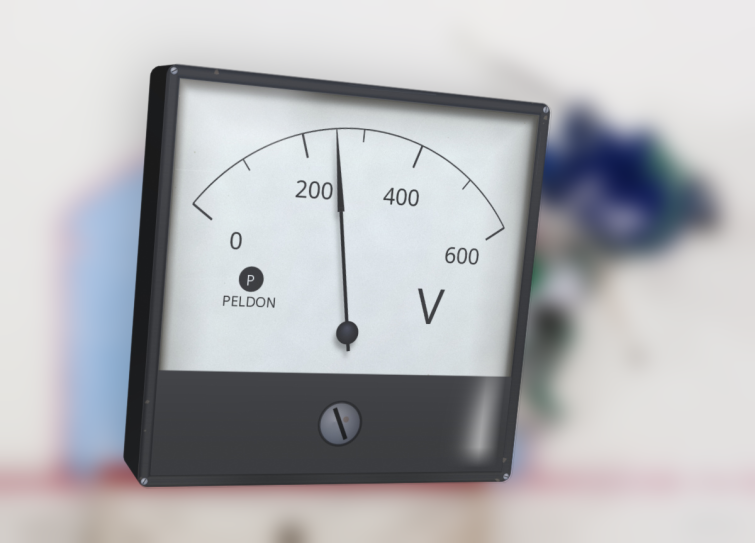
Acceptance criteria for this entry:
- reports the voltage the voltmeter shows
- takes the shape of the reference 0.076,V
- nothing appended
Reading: 250,V
